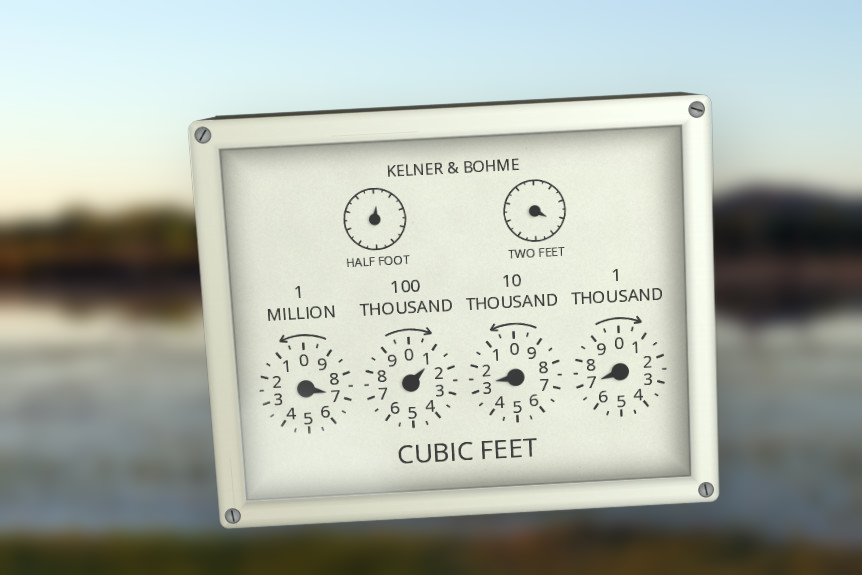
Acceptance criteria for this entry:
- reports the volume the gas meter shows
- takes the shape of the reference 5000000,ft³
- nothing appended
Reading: 712700,ft³
